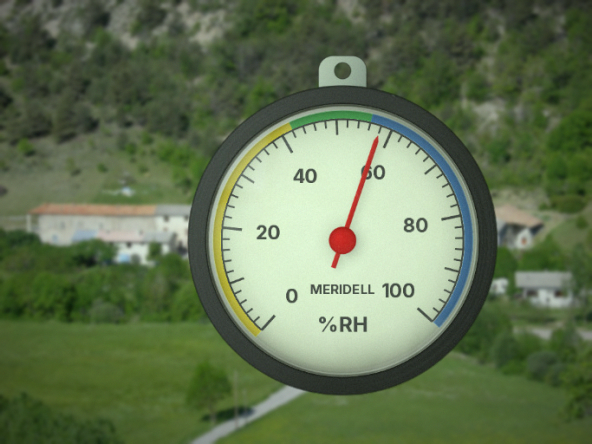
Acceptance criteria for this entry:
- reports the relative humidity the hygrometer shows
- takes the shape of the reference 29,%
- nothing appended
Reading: 58,%
